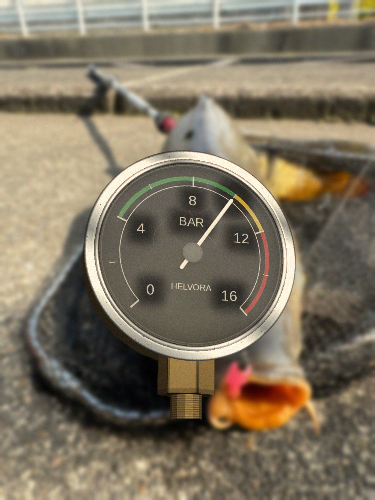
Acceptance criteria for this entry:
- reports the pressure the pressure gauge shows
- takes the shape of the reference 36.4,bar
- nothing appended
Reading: 10,bar
